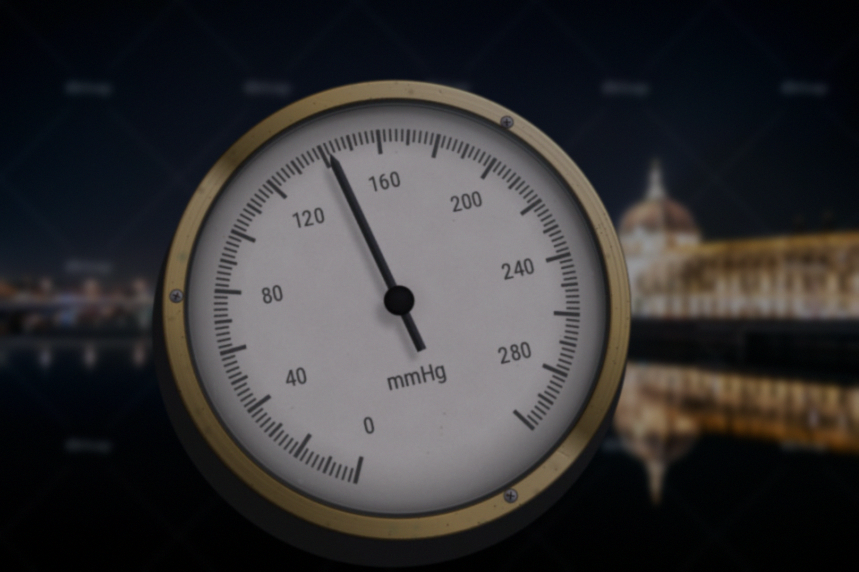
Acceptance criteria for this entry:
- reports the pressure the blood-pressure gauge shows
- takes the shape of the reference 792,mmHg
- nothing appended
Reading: 142,mmHg
